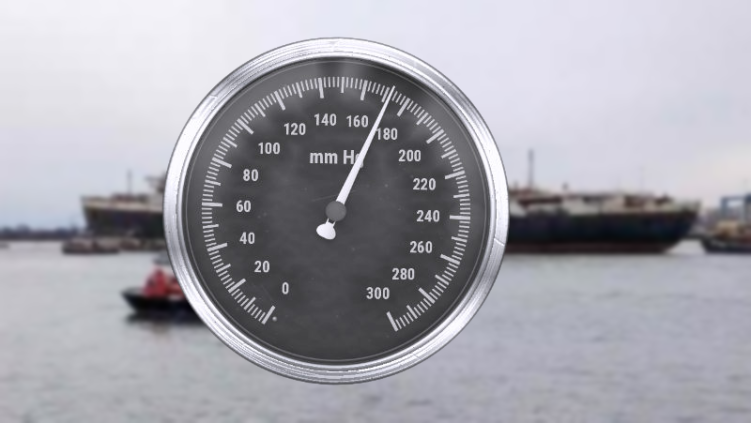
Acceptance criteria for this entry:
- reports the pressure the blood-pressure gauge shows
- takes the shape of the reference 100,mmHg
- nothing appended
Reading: 172,mmHg
